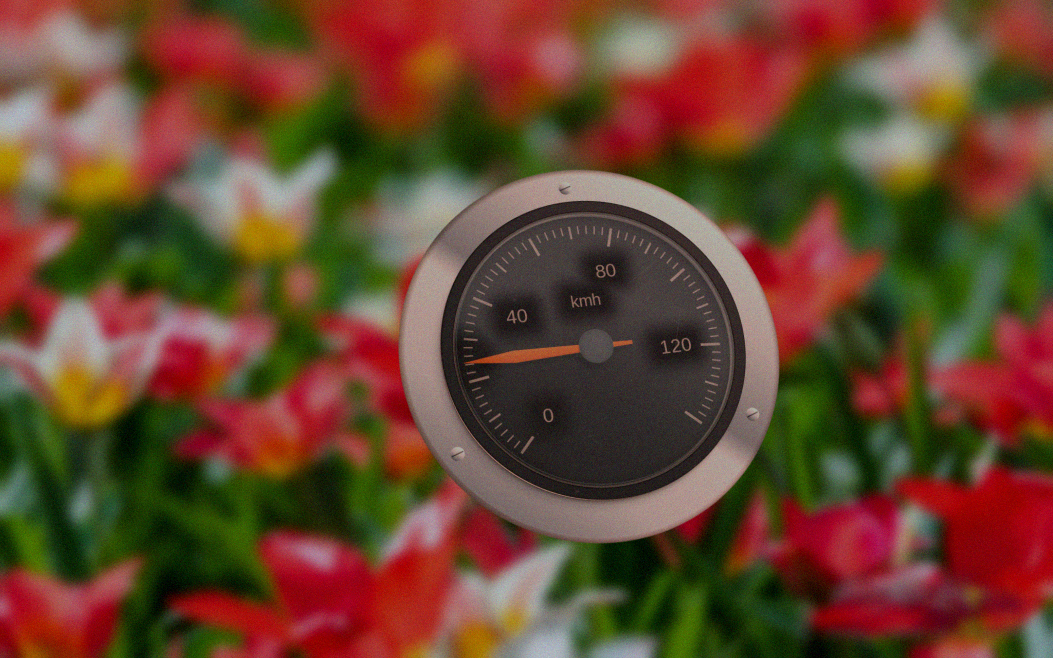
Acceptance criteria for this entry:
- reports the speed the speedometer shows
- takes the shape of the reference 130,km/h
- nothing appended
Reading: 24,km/h
